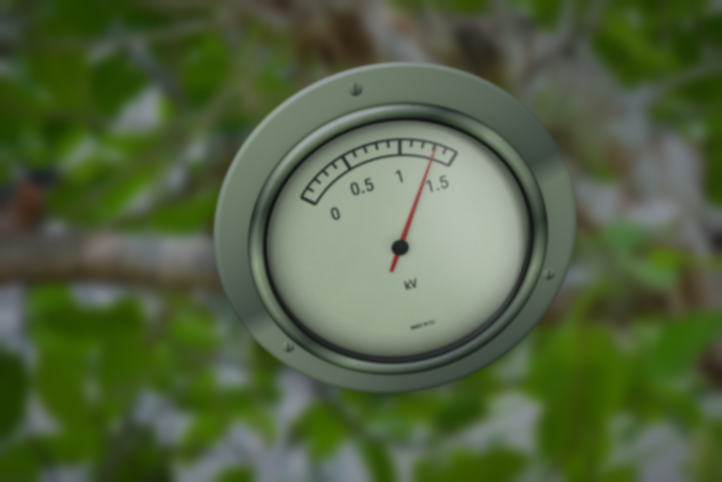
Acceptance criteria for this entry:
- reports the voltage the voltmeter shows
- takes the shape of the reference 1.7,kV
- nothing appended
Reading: 1.3,kV
